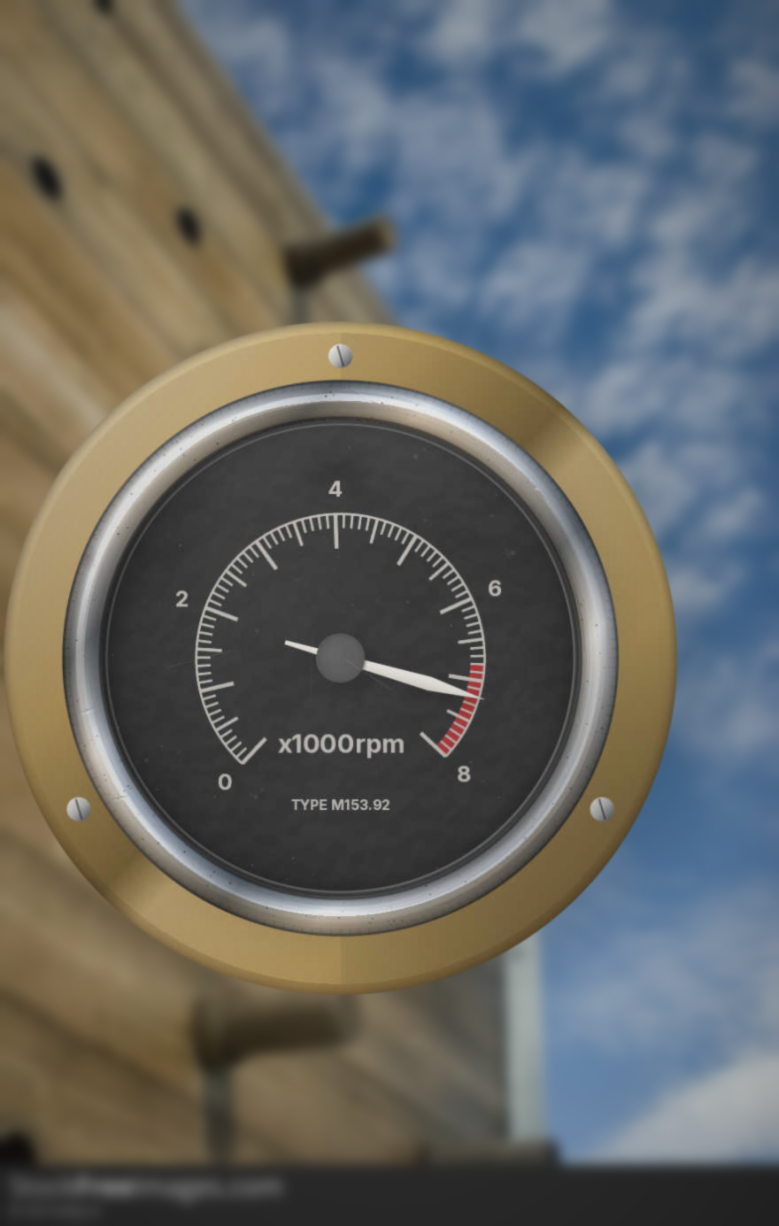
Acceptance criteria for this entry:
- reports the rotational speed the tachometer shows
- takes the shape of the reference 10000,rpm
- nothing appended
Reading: 7200,rpm
